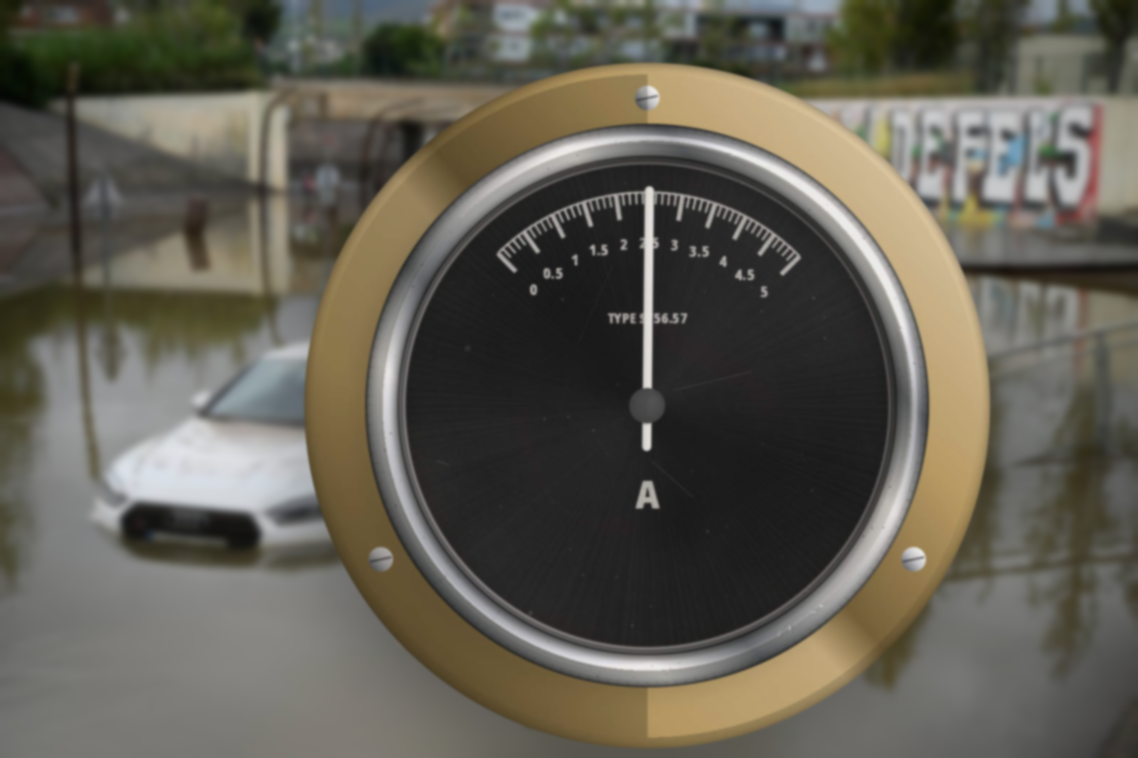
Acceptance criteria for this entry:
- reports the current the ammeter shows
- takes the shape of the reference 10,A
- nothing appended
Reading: 2.5,A
